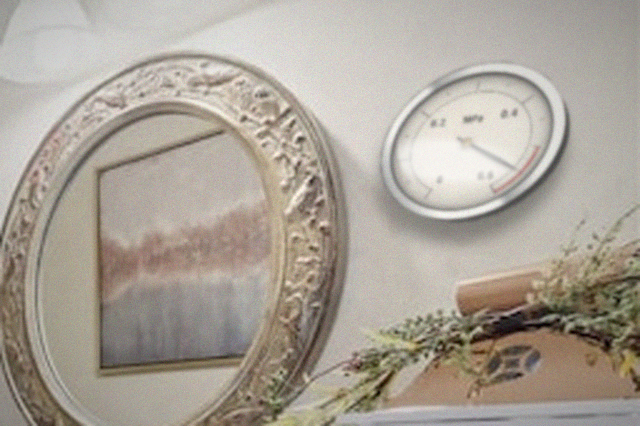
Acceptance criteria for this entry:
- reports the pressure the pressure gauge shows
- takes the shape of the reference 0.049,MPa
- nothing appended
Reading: 0.55,MPa
